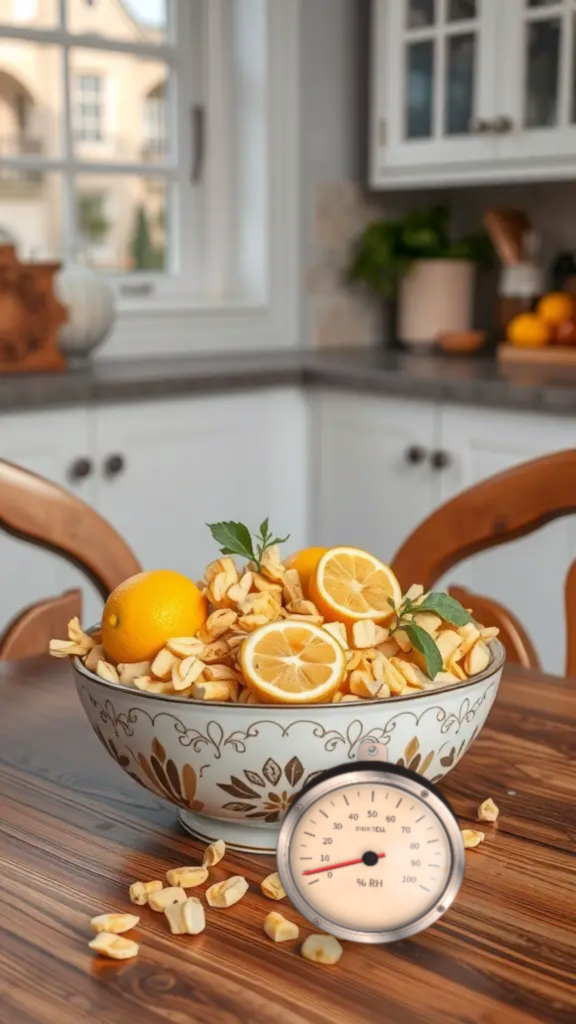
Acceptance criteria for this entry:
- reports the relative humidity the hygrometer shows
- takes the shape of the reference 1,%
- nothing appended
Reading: 5,%
